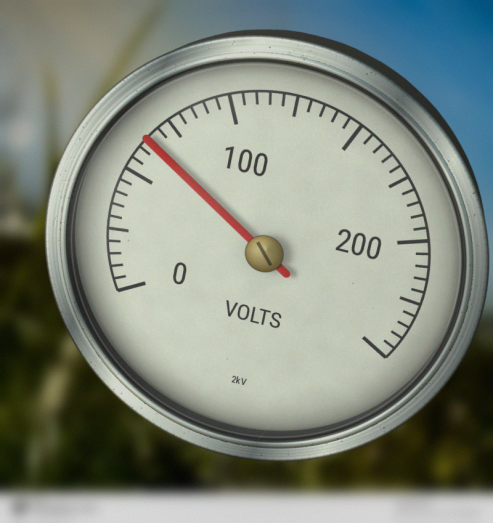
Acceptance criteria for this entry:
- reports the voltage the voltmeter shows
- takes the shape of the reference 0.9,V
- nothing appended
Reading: 65,V
